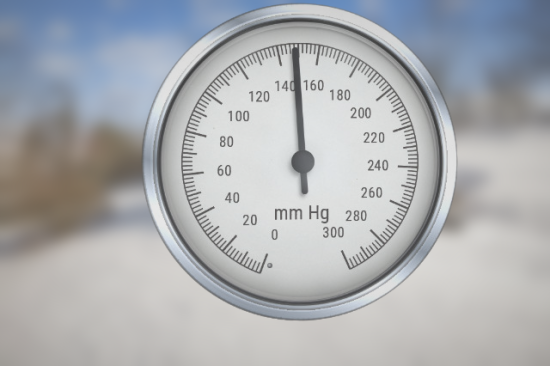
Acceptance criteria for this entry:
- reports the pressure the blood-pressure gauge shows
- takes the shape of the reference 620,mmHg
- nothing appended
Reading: 148,mmHg
